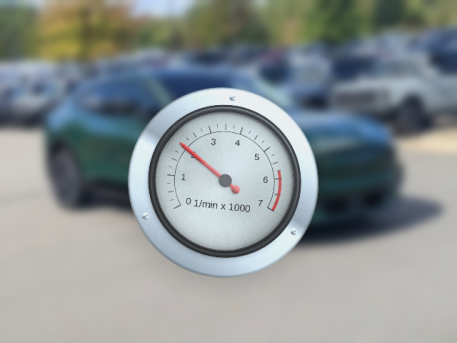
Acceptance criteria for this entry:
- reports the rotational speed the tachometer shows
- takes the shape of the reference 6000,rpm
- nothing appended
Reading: 2000,rpm
